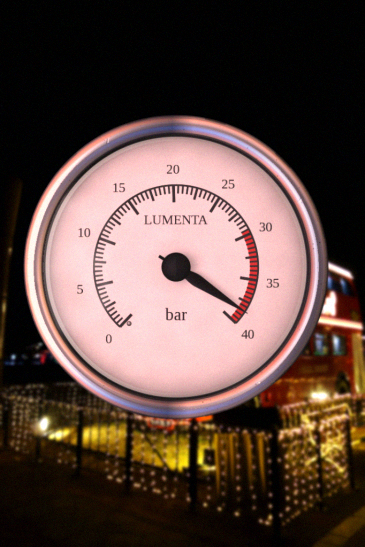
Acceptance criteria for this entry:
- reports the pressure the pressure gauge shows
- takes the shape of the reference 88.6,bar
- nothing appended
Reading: 38.5,bar
